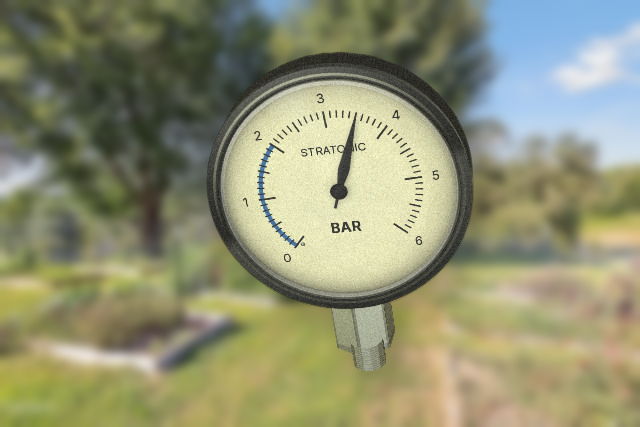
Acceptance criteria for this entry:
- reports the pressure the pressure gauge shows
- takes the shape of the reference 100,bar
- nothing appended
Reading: 3.5,bar
